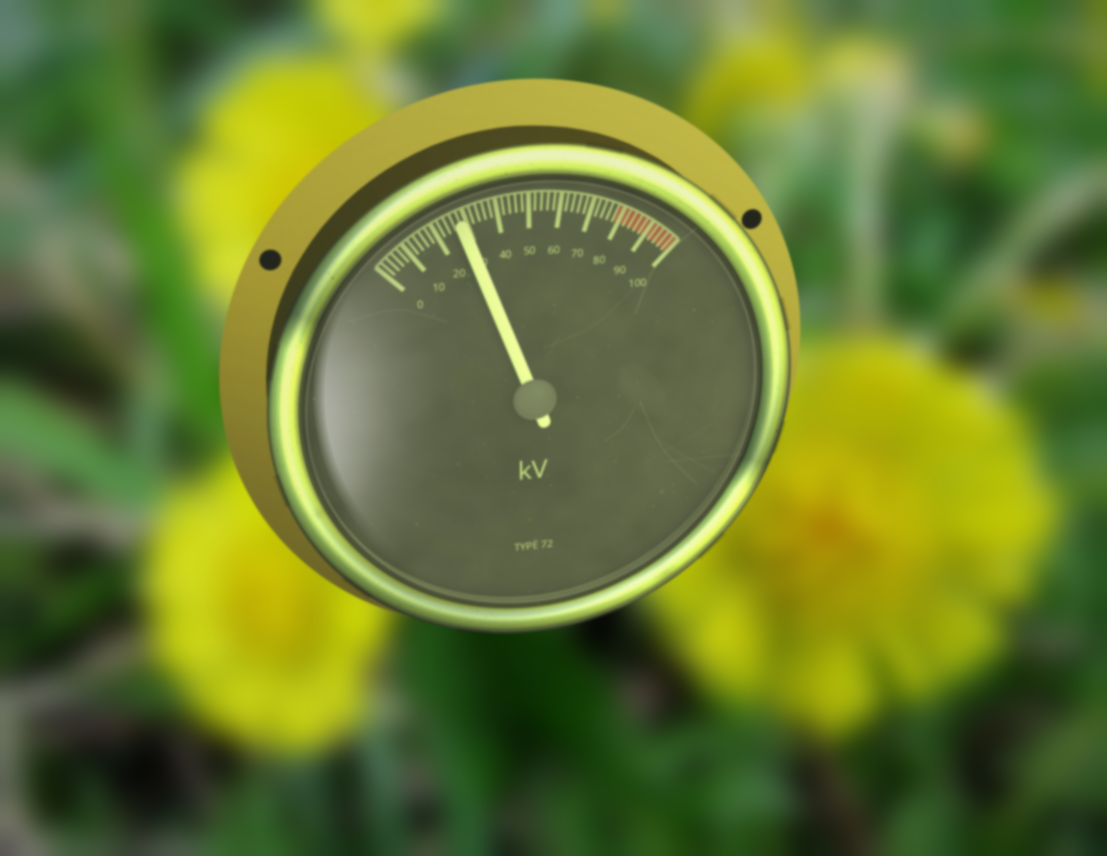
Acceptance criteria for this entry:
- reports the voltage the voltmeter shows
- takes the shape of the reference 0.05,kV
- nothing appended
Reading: 28,kV
